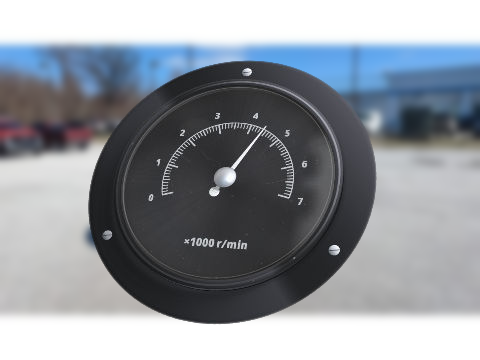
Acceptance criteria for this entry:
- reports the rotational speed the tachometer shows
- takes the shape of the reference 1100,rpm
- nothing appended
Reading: 4500,rpm
